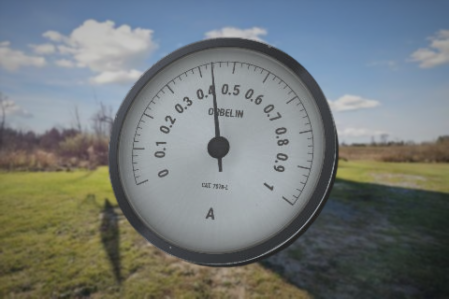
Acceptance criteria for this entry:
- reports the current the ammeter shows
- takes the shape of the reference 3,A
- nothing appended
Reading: 0.44,A
